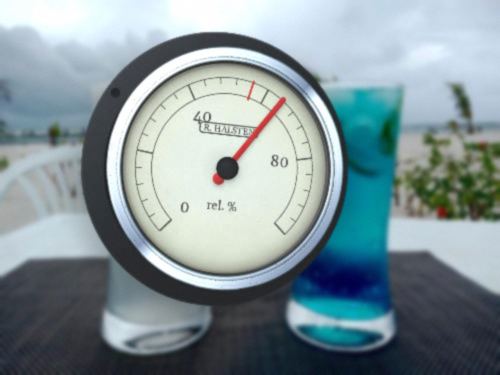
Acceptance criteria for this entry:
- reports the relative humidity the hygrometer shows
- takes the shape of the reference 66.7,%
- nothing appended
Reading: 64,%
